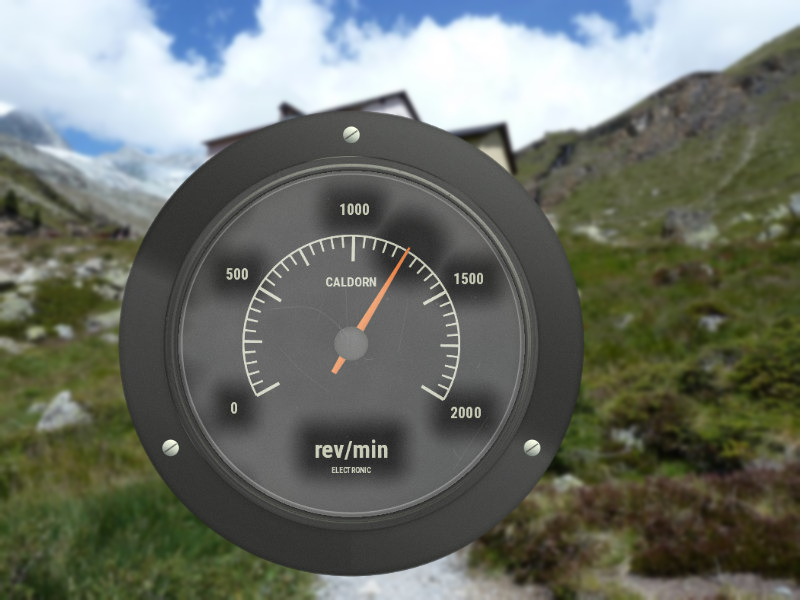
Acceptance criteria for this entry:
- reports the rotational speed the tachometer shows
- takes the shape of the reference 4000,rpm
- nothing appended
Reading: 1250,rpm
